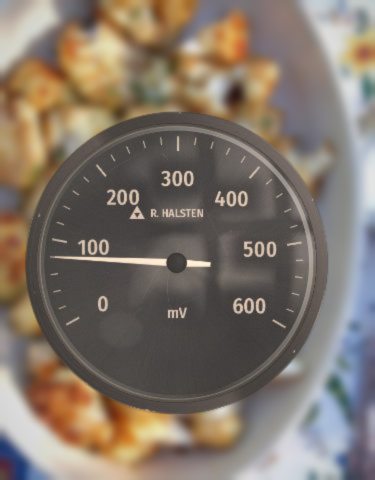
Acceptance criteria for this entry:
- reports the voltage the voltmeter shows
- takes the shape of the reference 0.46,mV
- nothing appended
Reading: 80,mV
